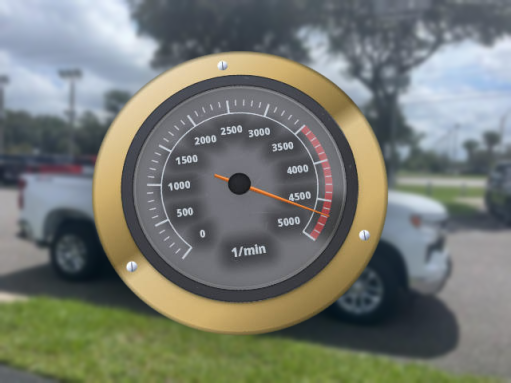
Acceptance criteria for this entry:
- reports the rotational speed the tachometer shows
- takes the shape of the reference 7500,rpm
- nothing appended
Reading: 4700,rpm
